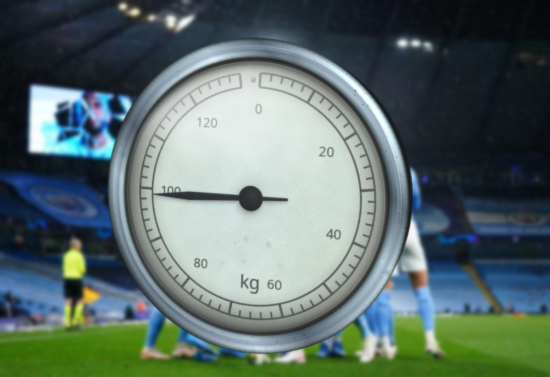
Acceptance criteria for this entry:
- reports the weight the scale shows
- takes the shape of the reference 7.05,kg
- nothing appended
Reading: 99,kg
